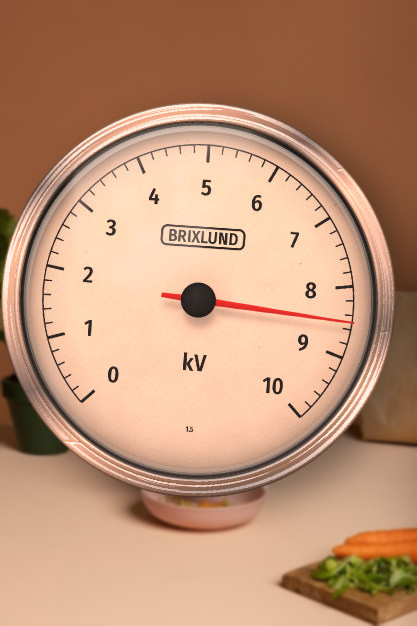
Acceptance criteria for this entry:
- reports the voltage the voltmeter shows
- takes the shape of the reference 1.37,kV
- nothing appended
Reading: 8.5,kV
